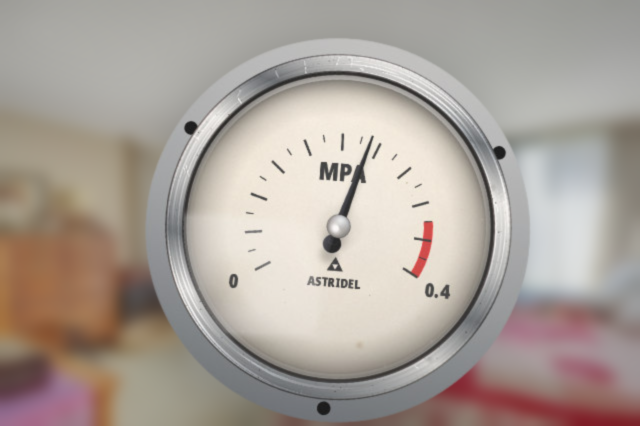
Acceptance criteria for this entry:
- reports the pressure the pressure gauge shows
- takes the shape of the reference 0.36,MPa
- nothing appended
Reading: 0.23,MPa
